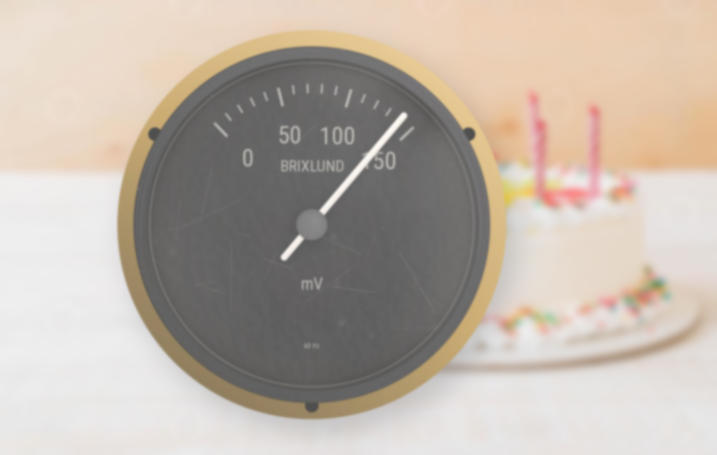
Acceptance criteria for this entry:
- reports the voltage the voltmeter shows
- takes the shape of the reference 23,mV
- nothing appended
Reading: 140,mV
